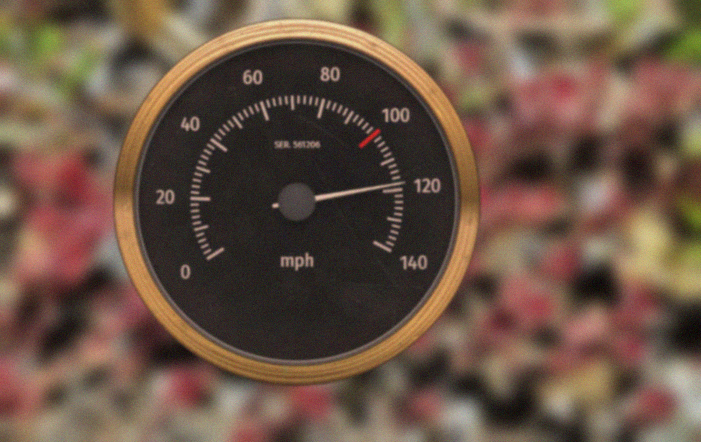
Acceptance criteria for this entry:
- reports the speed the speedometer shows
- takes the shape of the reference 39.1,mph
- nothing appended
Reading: 118,mph
